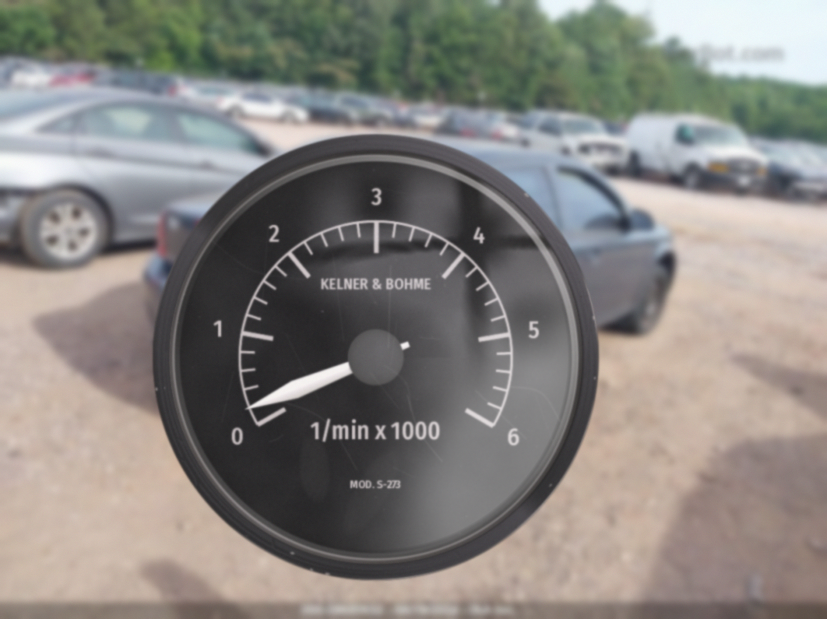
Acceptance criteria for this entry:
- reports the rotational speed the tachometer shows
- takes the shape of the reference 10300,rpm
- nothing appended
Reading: 200,rpm
